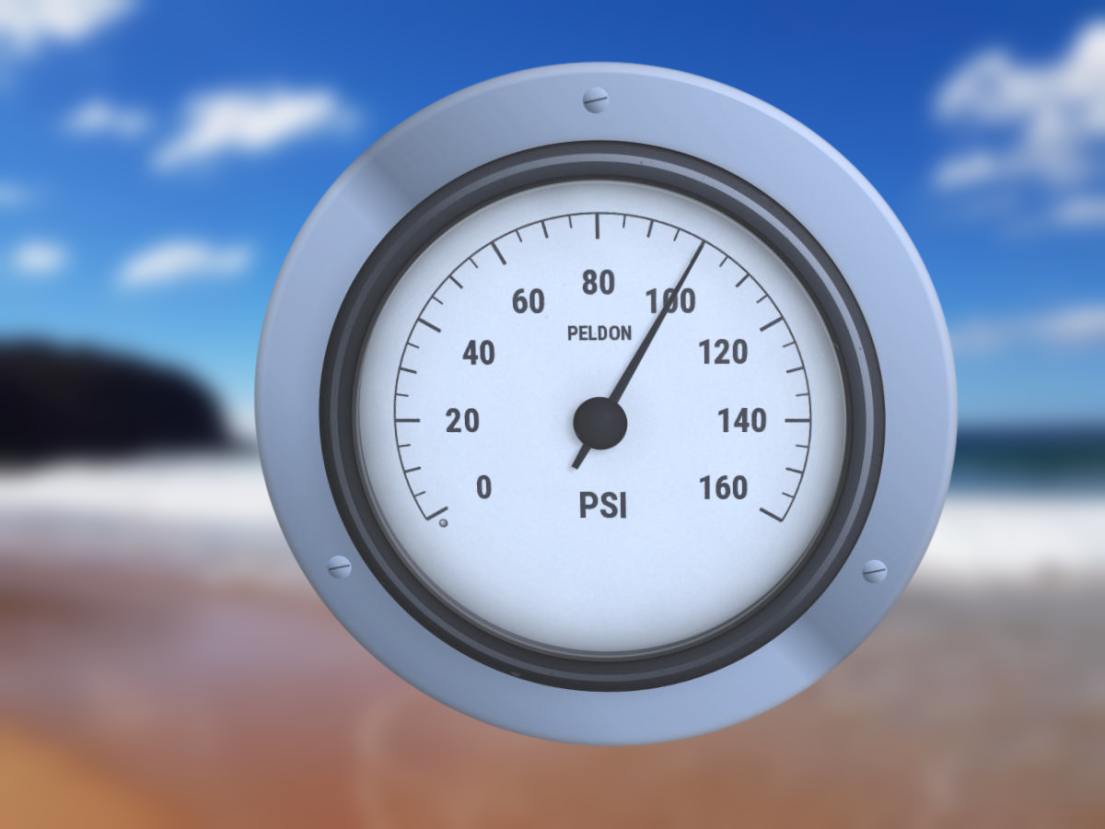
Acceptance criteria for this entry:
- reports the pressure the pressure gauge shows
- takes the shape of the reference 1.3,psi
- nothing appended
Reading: 100,psi
